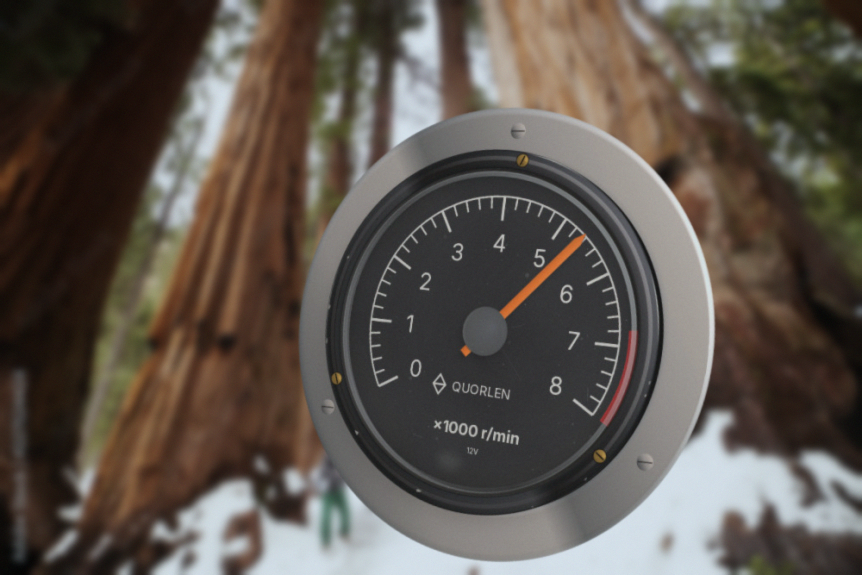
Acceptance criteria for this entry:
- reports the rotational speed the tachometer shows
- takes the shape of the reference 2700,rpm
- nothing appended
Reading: 5400,rpm
